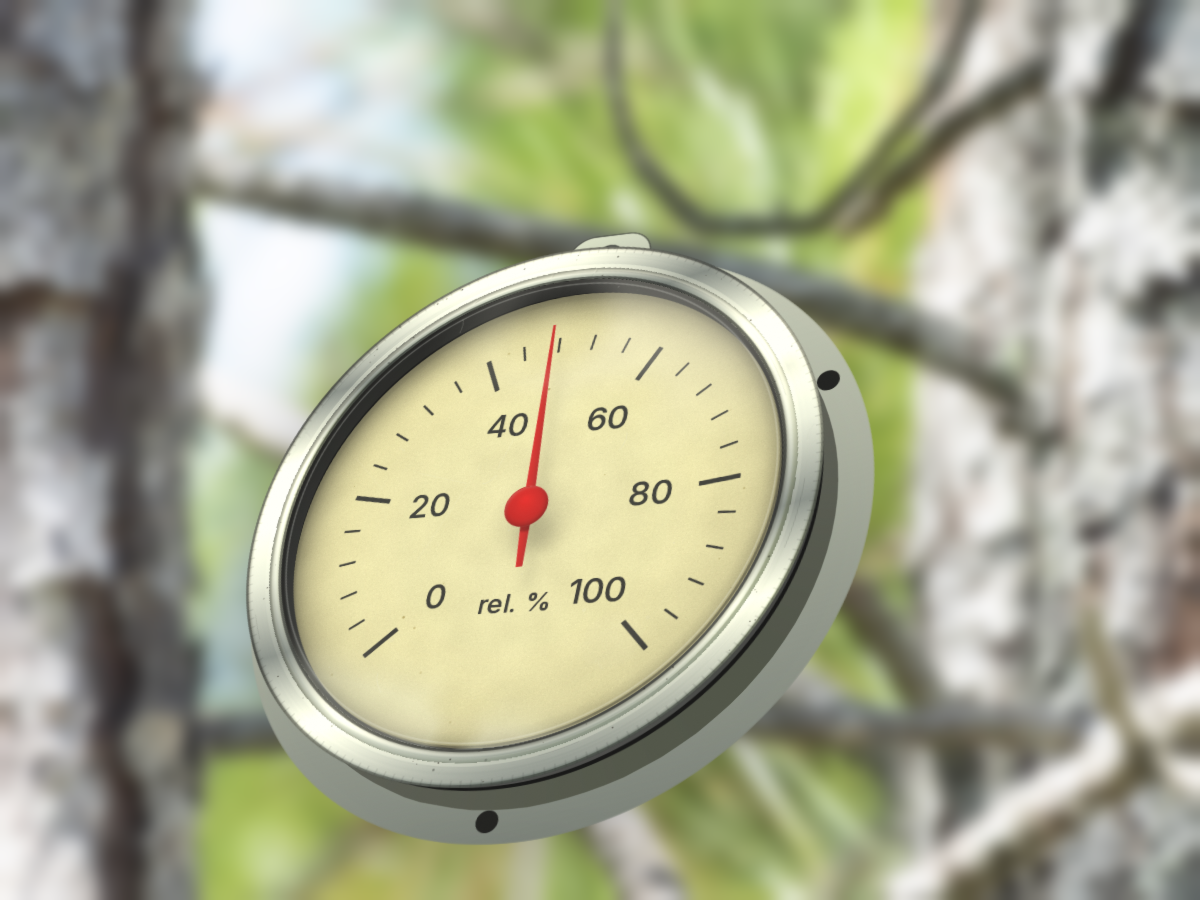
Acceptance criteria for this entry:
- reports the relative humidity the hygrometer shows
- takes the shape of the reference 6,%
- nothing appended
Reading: 48,%
